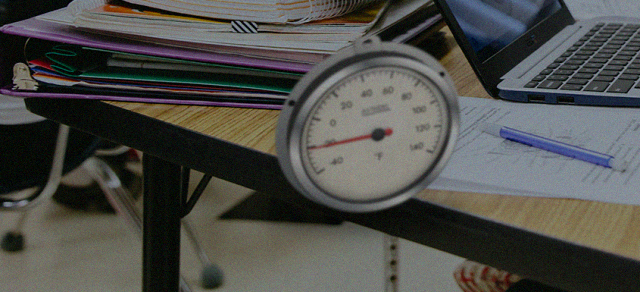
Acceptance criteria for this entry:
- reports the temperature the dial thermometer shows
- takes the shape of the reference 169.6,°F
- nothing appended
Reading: -20,°F
